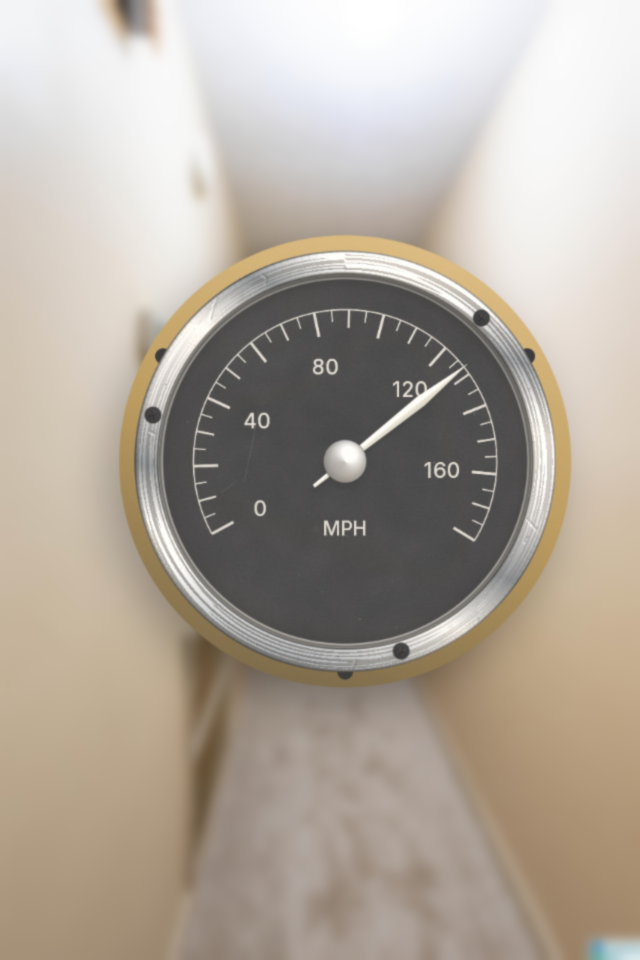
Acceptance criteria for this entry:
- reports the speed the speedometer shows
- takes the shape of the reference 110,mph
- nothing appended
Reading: 127.5,mph
